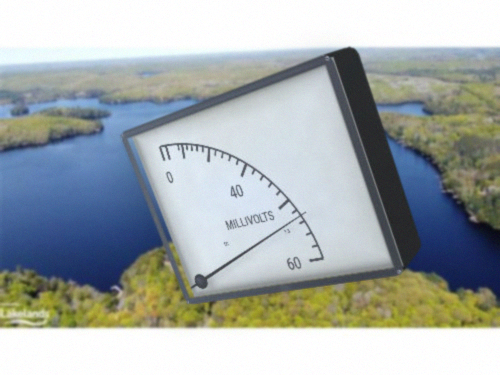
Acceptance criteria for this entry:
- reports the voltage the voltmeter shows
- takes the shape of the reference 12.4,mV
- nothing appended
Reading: 53,mV
